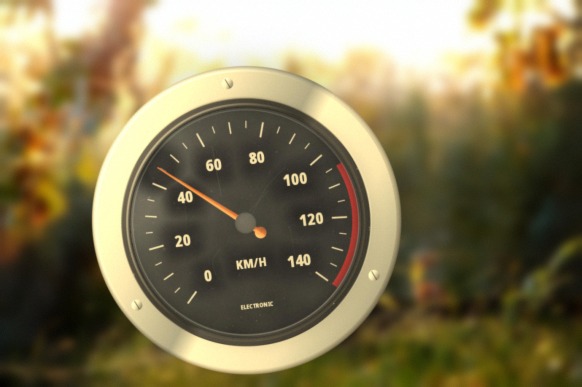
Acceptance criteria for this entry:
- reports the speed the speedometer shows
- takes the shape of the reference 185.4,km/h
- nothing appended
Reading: 45,km/h
